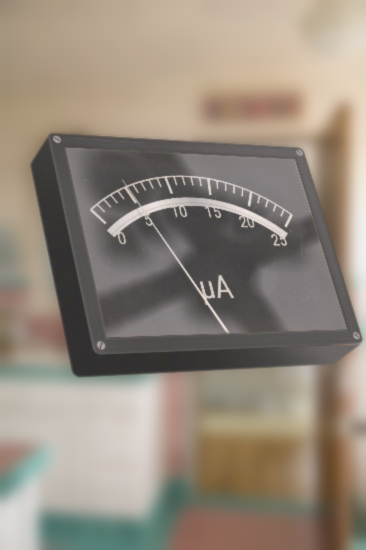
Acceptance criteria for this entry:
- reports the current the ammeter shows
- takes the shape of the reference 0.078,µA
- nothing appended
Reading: 5,µA
